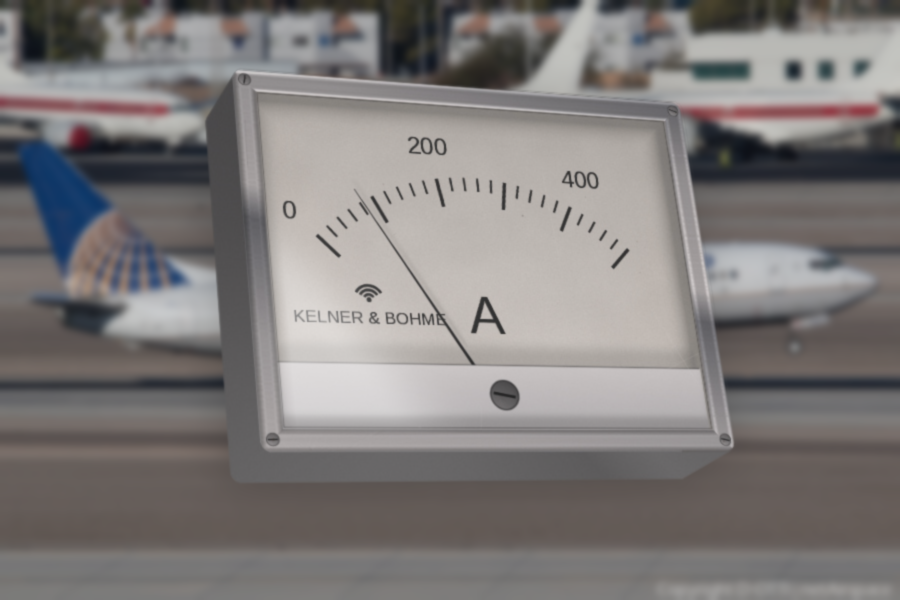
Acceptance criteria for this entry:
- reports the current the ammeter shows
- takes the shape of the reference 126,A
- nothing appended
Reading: 80,A
